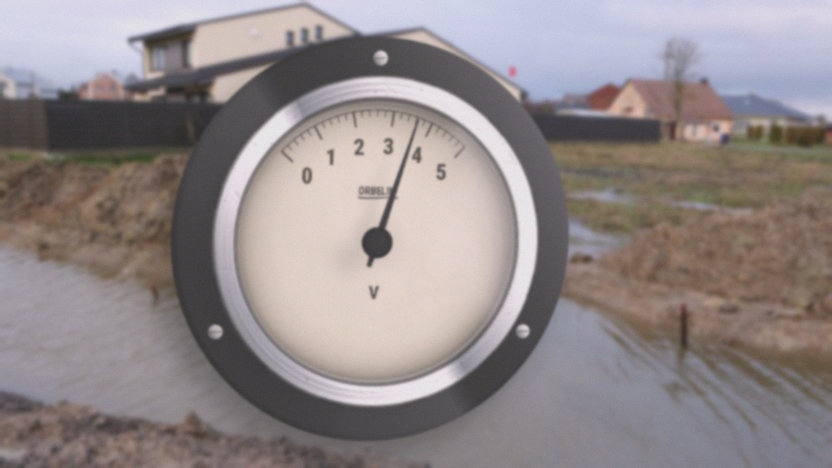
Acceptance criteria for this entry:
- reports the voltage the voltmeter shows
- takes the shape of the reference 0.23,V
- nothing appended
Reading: 3.6,V
